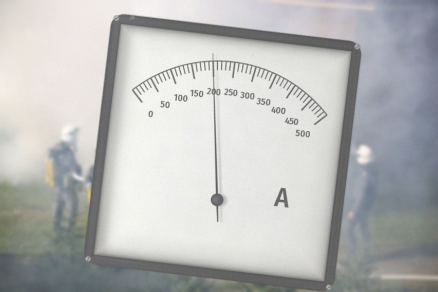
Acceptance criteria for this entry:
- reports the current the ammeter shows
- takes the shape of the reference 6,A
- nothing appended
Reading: 200,A
